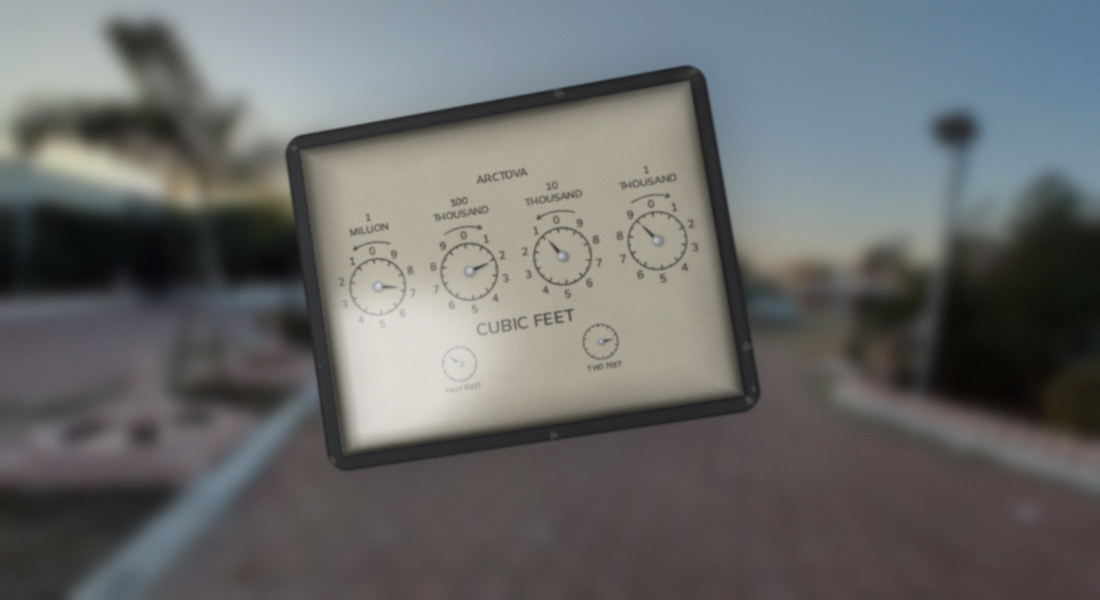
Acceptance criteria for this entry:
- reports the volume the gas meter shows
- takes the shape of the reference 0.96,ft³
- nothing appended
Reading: 720900,ft³
